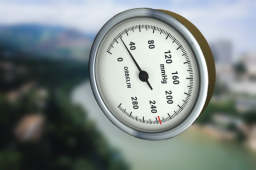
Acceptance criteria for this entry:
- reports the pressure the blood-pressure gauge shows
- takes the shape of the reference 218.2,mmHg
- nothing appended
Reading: 30,mmHg
